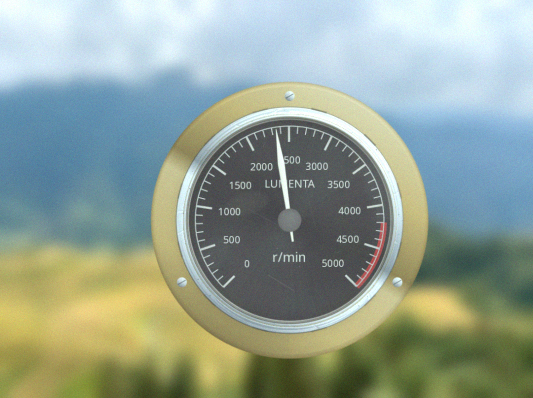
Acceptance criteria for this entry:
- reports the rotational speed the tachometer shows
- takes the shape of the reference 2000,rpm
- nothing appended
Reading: 2350,rpm
